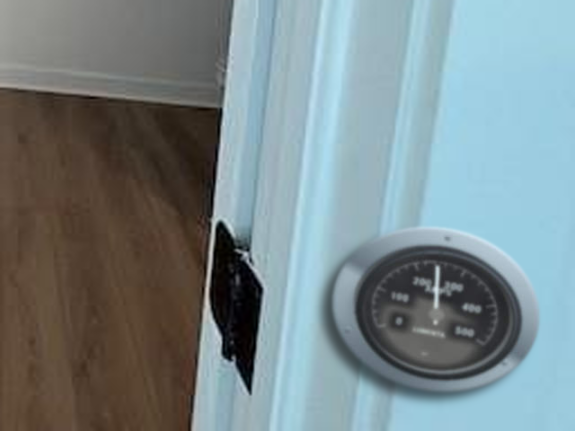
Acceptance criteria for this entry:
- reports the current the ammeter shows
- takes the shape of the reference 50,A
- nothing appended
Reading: 240,A
